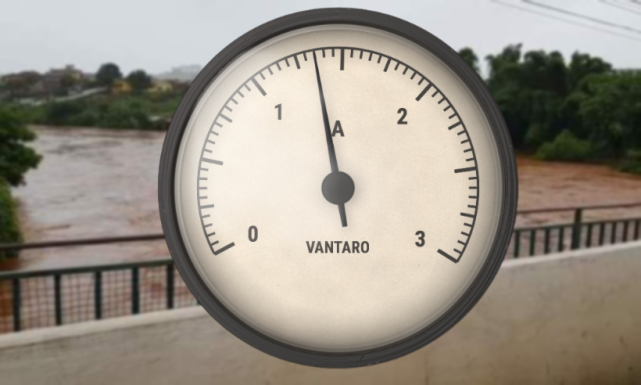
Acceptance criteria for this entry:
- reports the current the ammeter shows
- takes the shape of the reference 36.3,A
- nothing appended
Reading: 1.35,A
